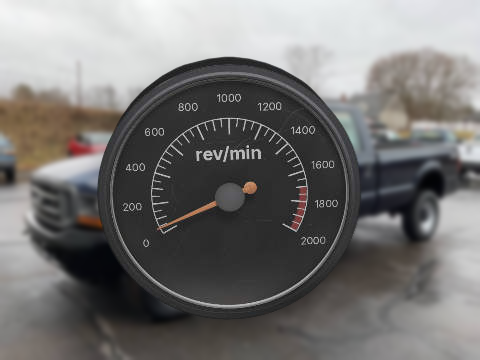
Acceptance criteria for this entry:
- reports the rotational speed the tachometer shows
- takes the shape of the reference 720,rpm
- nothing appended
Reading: 50,rpm
